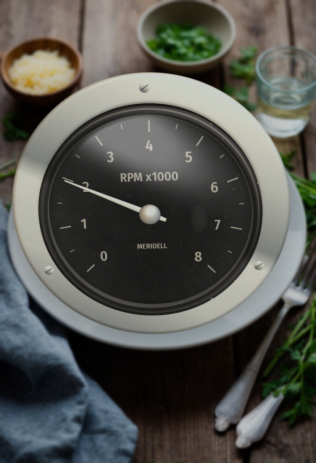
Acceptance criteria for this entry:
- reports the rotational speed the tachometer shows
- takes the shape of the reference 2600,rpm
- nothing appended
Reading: 2000,rpm
